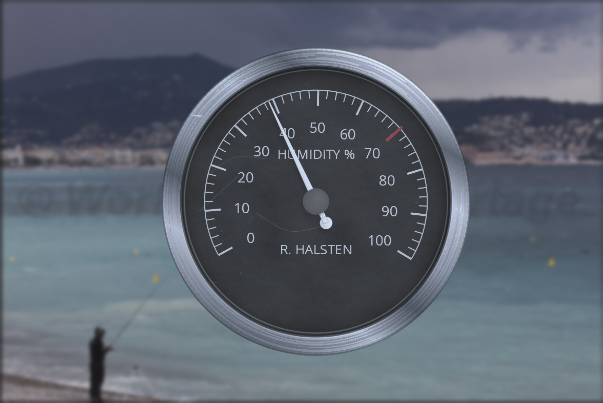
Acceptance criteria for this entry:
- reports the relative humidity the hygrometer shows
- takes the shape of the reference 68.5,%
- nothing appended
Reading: 39,%
